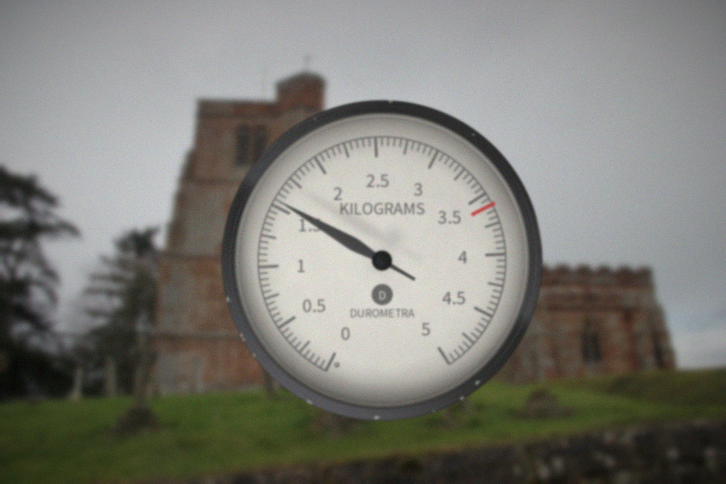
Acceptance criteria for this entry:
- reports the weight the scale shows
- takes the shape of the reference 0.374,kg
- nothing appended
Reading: 1.55,kg
